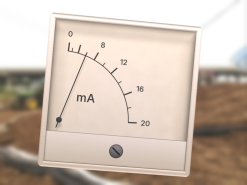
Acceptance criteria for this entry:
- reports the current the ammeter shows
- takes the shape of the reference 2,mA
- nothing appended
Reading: 6,mA
